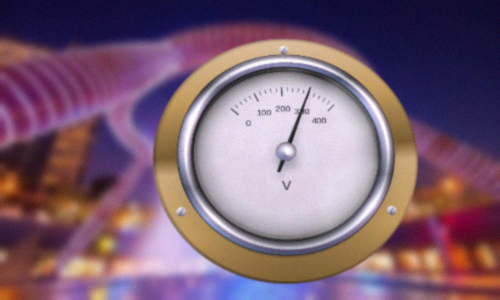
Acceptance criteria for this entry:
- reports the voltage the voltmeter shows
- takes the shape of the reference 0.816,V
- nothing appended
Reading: 300,V
